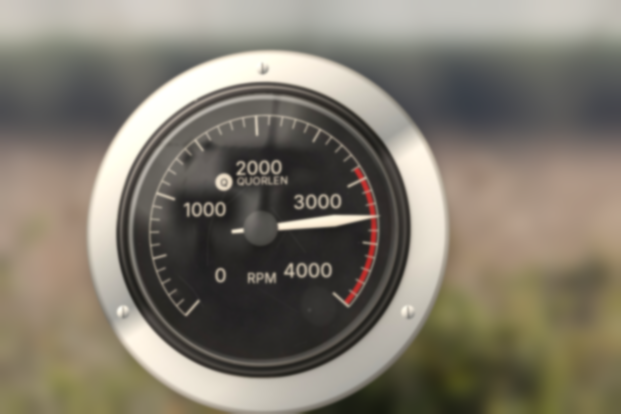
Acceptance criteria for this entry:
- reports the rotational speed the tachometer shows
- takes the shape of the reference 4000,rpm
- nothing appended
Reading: 3300,rpm
